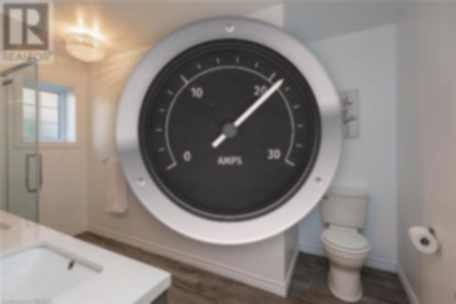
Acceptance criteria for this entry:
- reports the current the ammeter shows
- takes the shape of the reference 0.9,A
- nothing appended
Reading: 21,A
